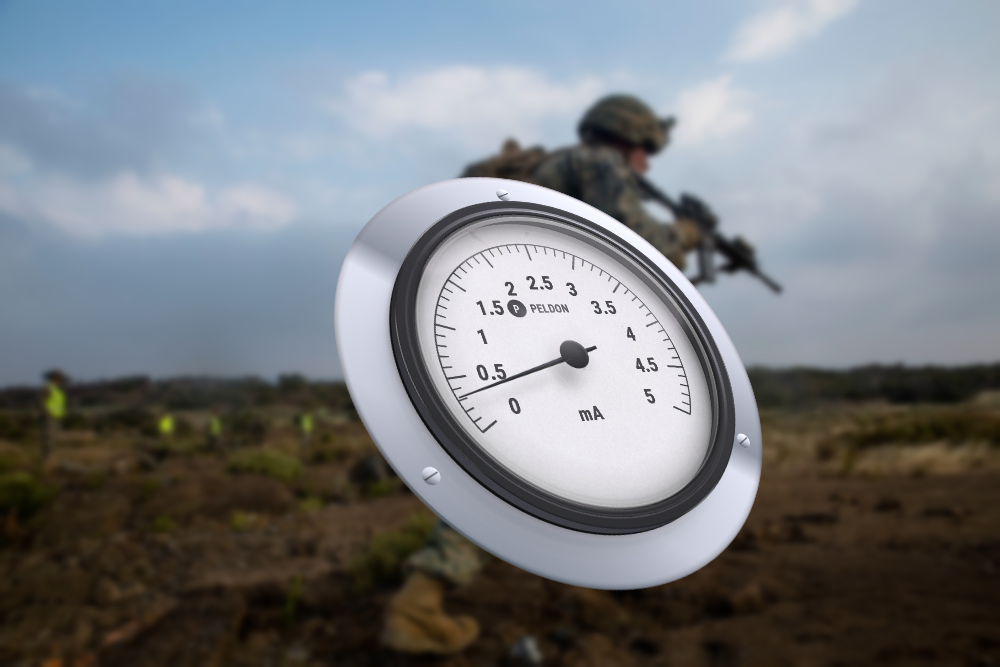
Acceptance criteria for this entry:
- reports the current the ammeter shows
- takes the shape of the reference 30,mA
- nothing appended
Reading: 0.3,mA
